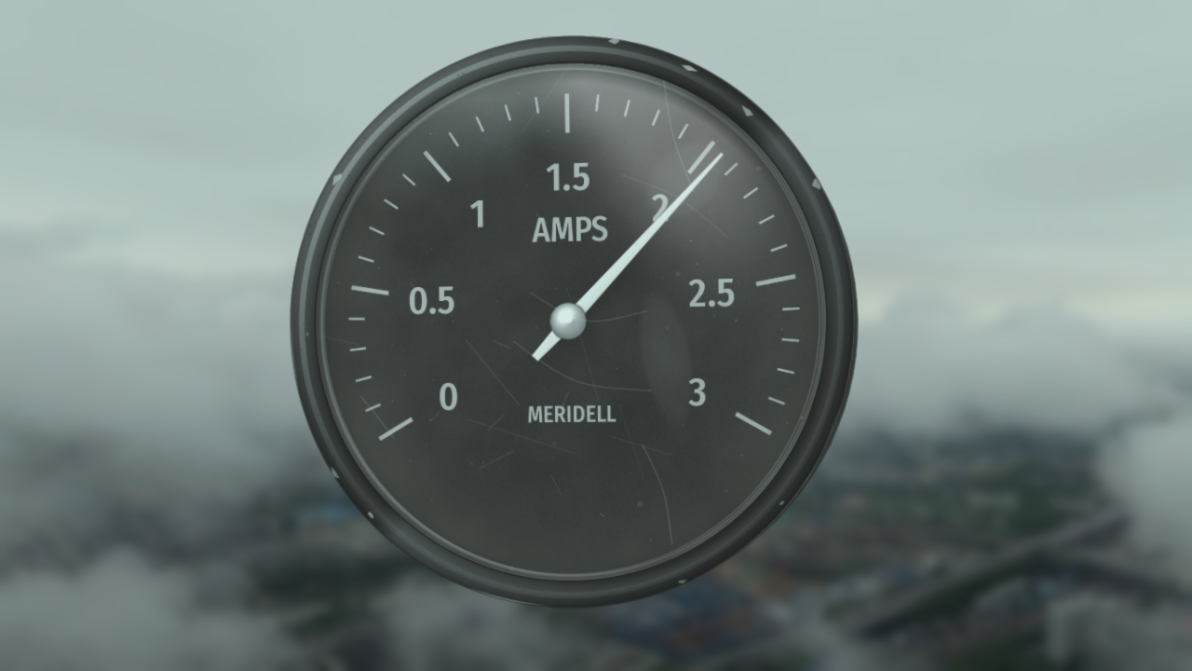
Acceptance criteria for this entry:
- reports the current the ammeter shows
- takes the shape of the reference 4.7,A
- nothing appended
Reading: 2.05,A
